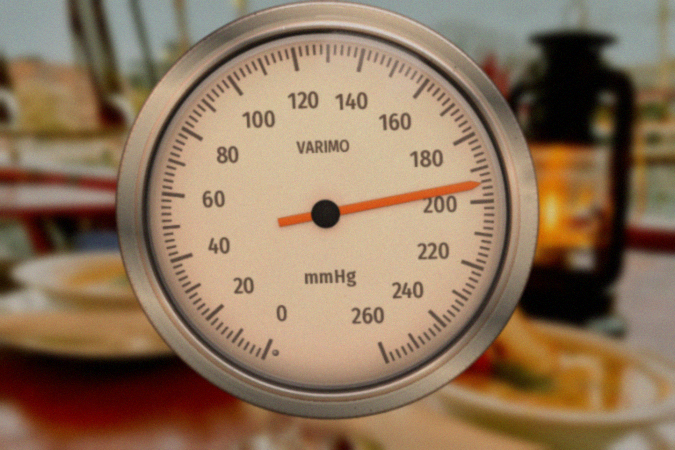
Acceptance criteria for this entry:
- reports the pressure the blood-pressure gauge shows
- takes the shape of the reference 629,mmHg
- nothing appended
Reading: 194,mmHg
